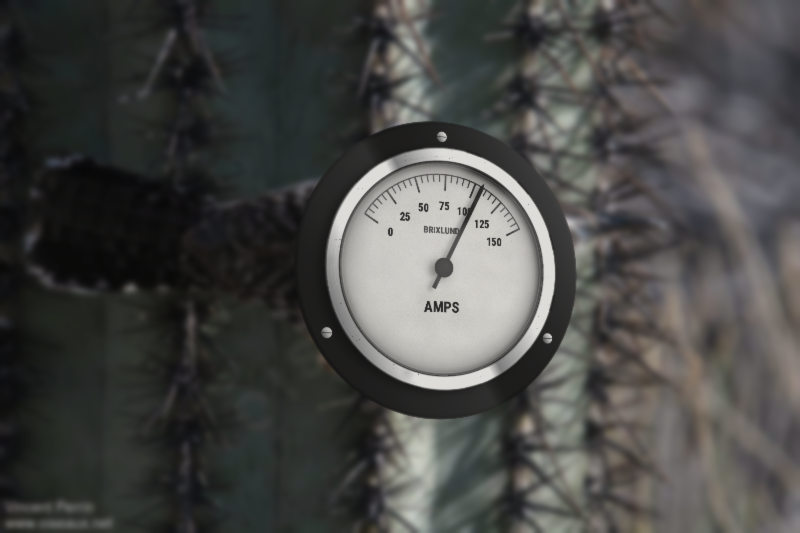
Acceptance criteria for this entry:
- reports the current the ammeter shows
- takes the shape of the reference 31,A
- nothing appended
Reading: 105,A
